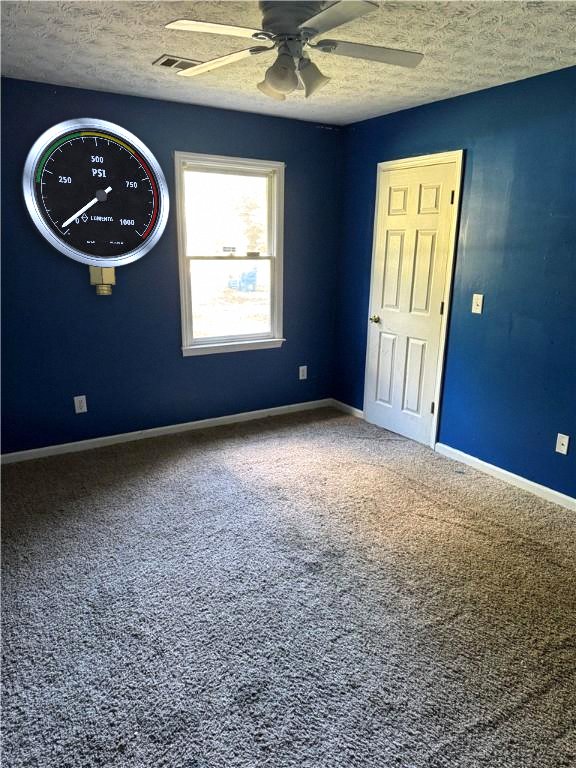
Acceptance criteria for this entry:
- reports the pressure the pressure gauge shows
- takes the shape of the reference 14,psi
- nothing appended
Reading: 25,psi
